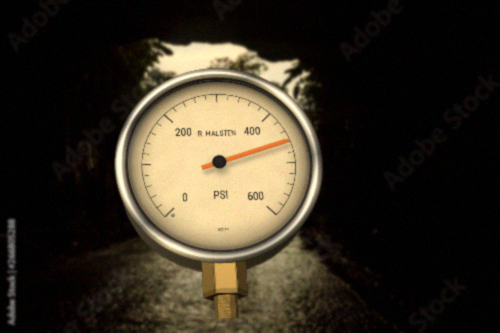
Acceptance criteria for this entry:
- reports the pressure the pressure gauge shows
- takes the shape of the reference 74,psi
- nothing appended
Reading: 460,psi
